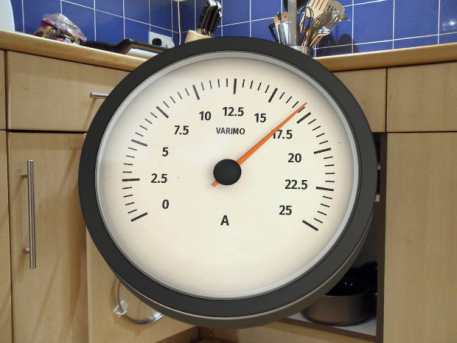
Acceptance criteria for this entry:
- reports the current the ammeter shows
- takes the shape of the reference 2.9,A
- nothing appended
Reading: 17,A
